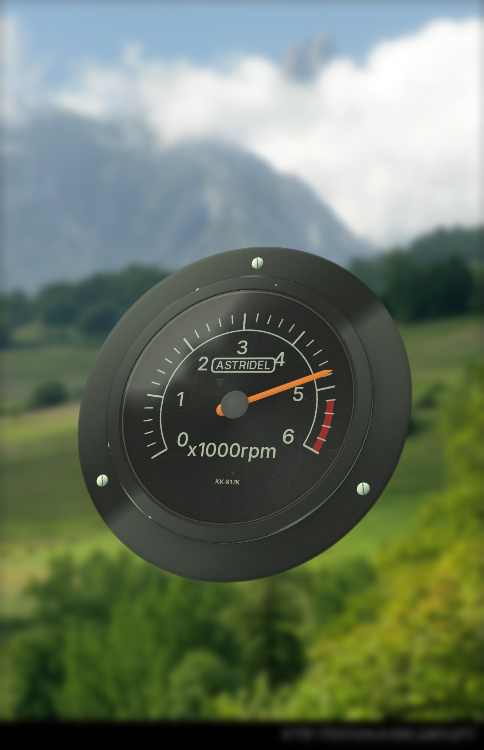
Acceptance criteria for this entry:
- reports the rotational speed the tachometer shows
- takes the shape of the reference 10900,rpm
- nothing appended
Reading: 4800,rpm
